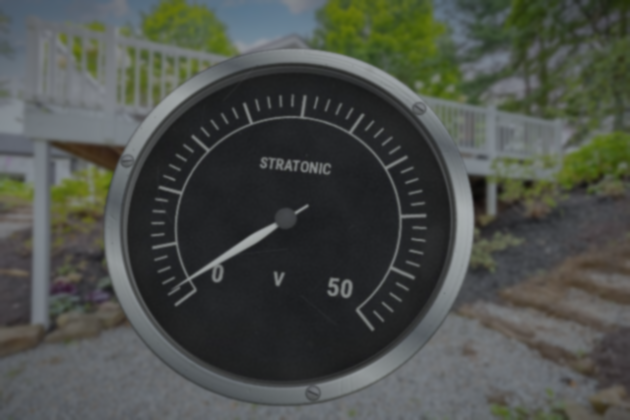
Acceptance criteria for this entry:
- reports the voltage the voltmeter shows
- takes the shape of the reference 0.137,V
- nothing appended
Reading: 1,V
